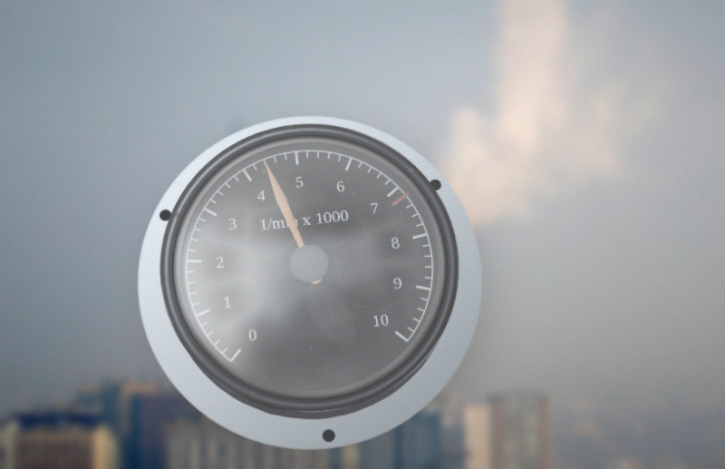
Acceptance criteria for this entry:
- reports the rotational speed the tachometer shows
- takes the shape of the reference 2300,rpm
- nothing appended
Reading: 4400,rpm
